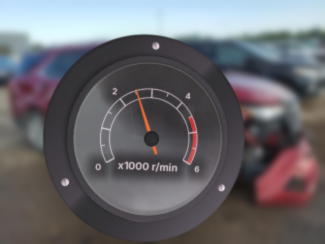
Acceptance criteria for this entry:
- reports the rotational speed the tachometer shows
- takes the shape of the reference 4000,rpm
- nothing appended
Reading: 2500,rpm
